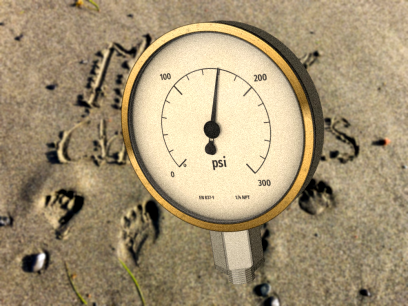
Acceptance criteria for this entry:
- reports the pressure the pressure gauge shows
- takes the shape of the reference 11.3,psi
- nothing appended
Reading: 160,psi
